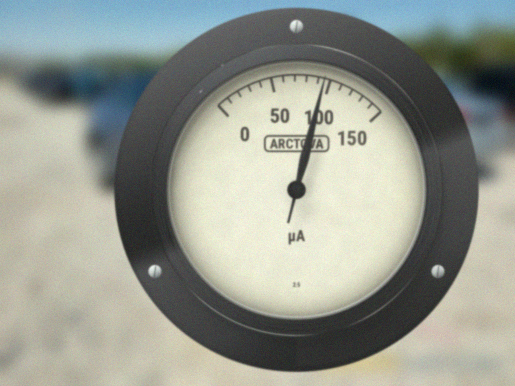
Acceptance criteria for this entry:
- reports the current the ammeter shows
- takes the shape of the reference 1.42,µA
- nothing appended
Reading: 95,µA
